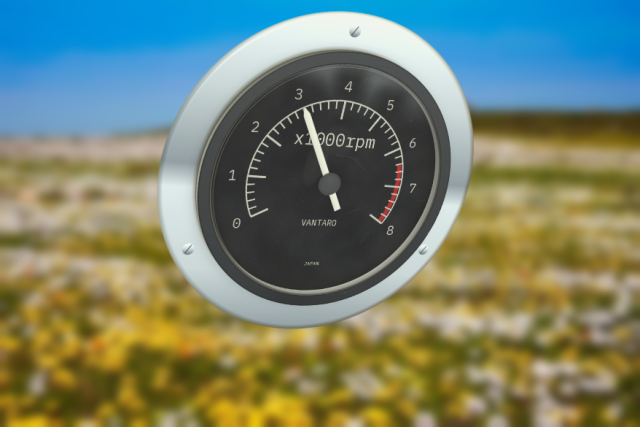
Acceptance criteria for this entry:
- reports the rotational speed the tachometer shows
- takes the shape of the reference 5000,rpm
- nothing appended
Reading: 3000,rpm
